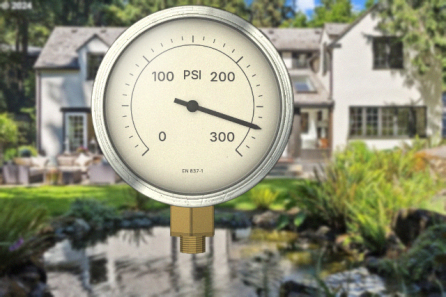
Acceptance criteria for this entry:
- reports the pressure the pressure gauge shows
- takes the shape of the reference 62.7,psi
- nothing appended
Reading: 270,psi
